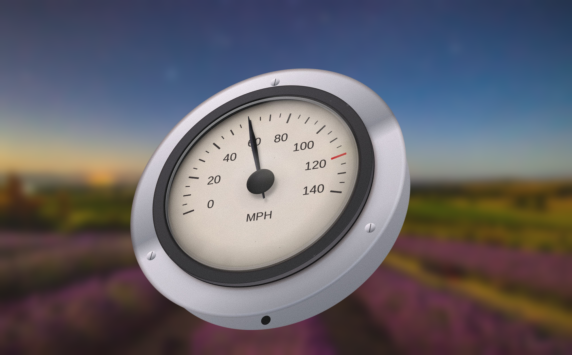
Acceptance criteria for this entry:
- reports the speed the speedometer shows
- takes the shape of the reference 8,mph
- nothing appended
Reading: 60,mph
